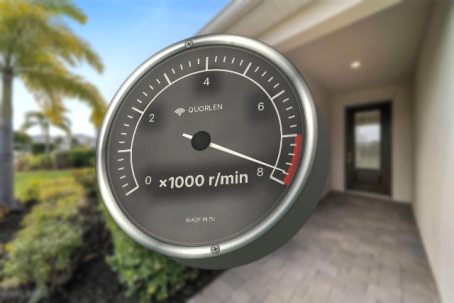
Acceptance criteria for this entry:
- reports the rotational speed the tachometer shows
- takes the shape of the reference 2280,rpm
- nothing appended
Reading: 7800,rpm
